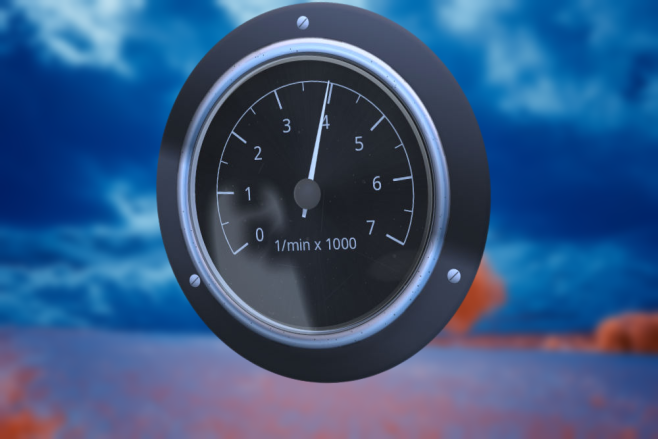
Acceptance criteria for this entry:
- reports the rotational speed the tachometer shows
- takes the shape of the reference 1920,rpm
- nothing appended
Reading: 4000,rpm
